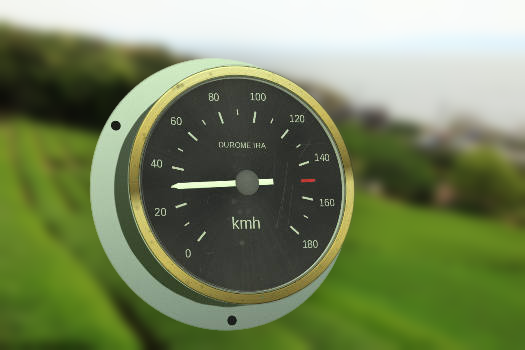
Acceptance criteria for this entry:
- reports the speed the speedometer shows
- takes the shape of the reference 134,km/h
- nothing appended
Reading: 30,km/h
